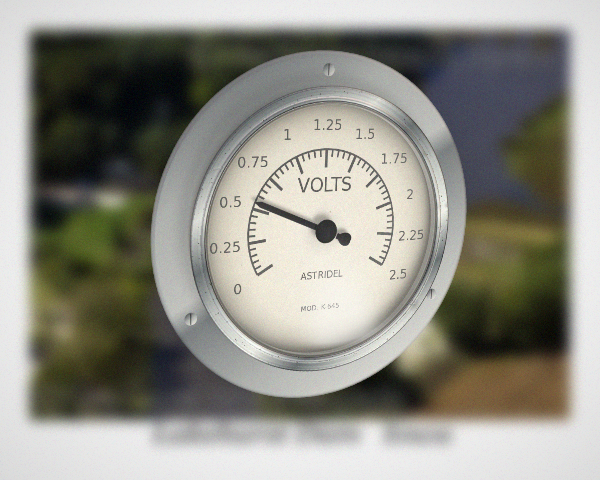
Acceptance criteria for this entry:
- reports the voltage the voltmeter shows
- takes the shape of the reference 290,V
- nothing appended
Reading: 0.55,V
